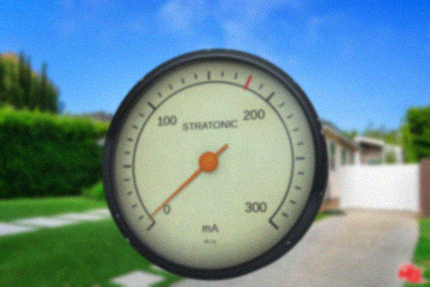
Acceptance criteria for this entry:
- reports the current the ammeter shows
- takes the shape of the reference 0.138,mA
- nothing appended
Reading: 5,mA
